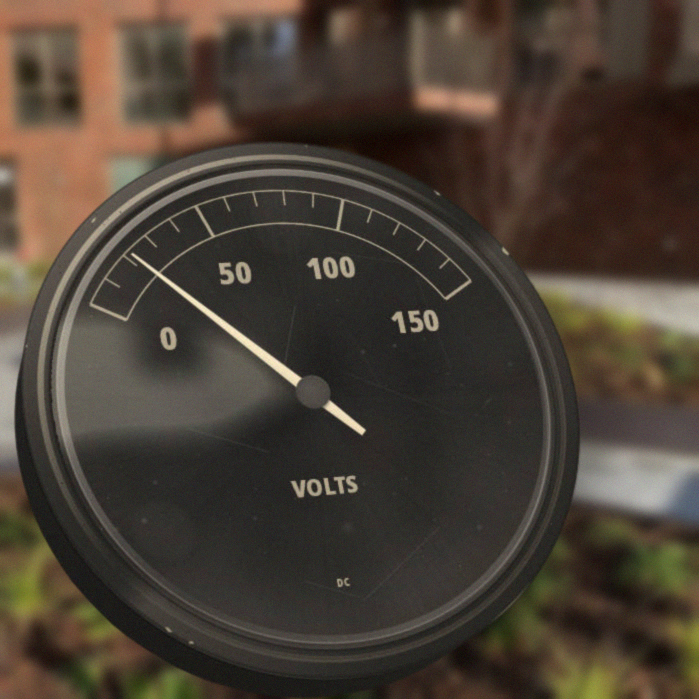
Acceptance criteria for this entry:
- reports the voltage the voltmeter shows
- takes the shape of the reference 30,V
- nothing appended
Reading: 20,V
